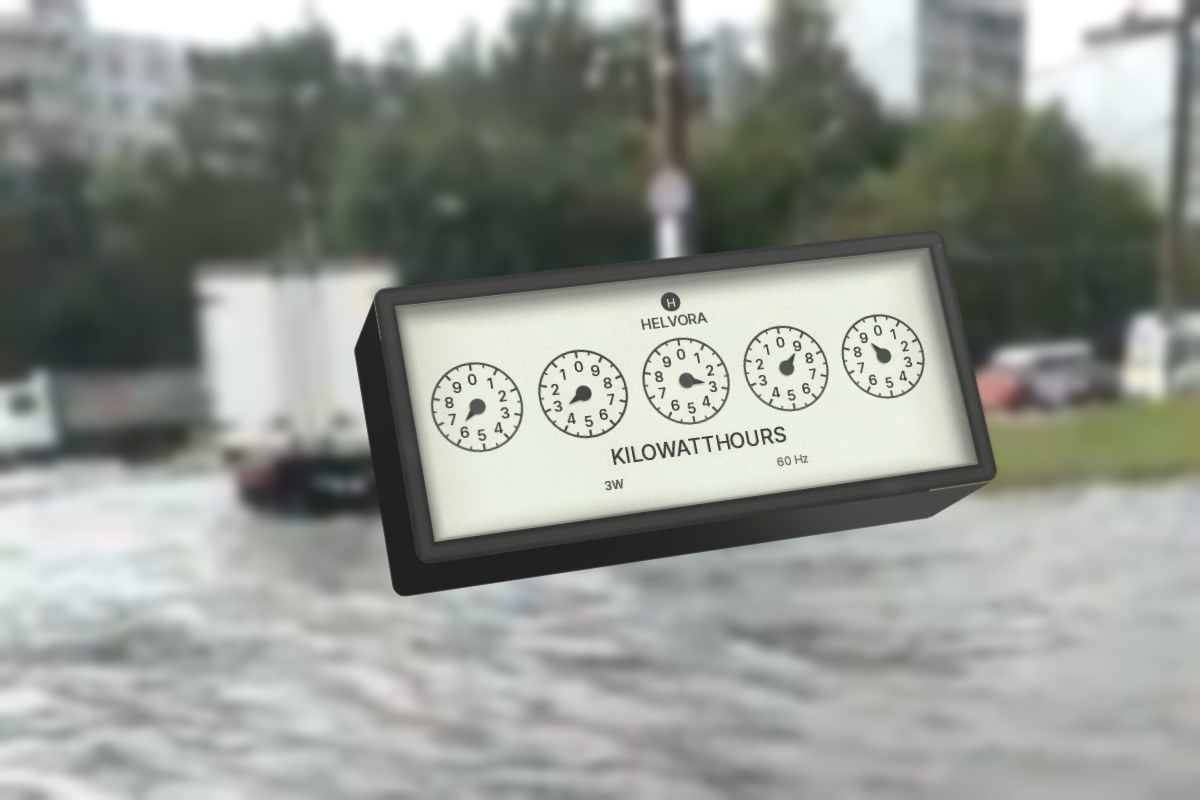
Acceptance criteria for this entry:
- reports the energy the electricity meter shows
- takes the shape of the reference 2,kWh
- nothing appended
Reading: 63289,kWh
